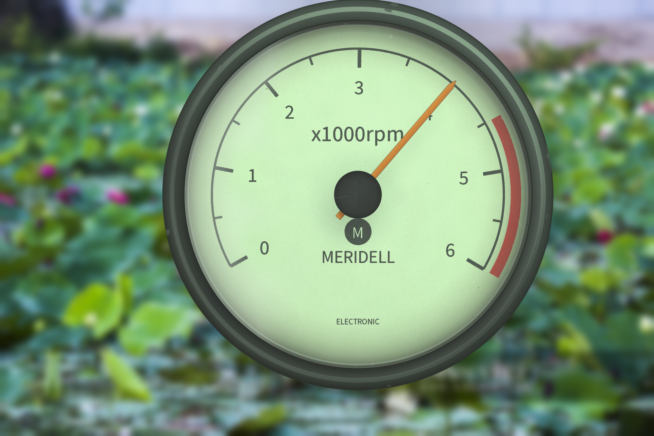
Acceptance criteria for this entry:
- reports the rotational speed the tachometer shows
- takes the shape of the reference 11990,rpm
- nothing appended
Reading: 4000,rpm
